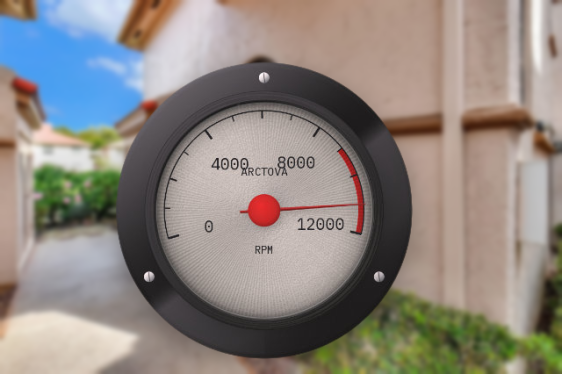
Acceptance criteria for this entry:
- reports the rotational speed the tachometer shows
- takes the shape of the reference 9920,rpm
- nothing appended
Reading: 11000,rpm
